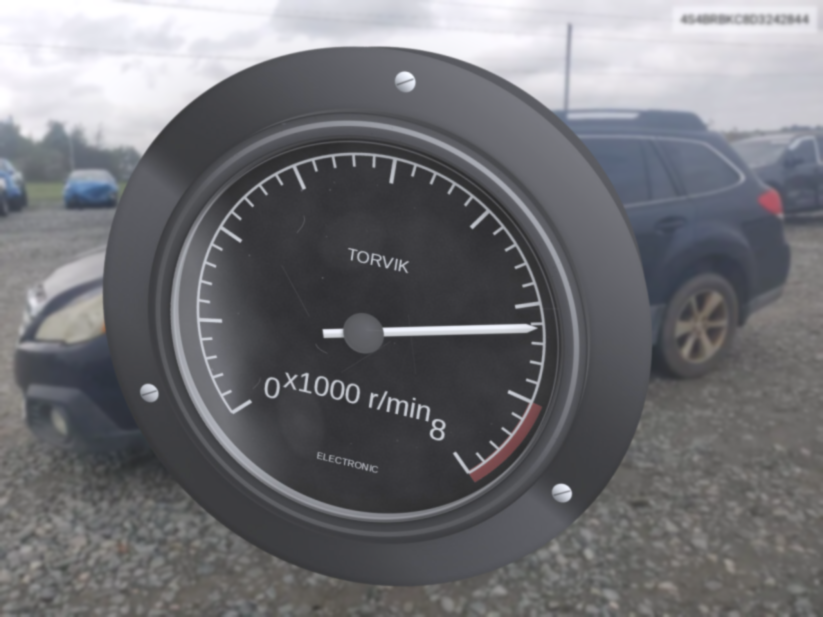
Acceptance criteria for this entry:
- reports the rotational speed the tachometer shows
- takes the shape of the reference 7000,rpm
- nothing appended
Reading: 6200,rpm
